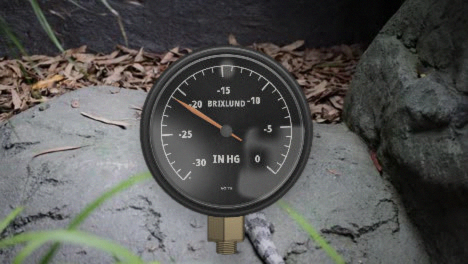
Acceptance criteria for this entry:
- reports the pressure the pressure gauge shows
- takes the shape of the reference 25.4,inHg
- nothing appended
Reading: -21,inHg
